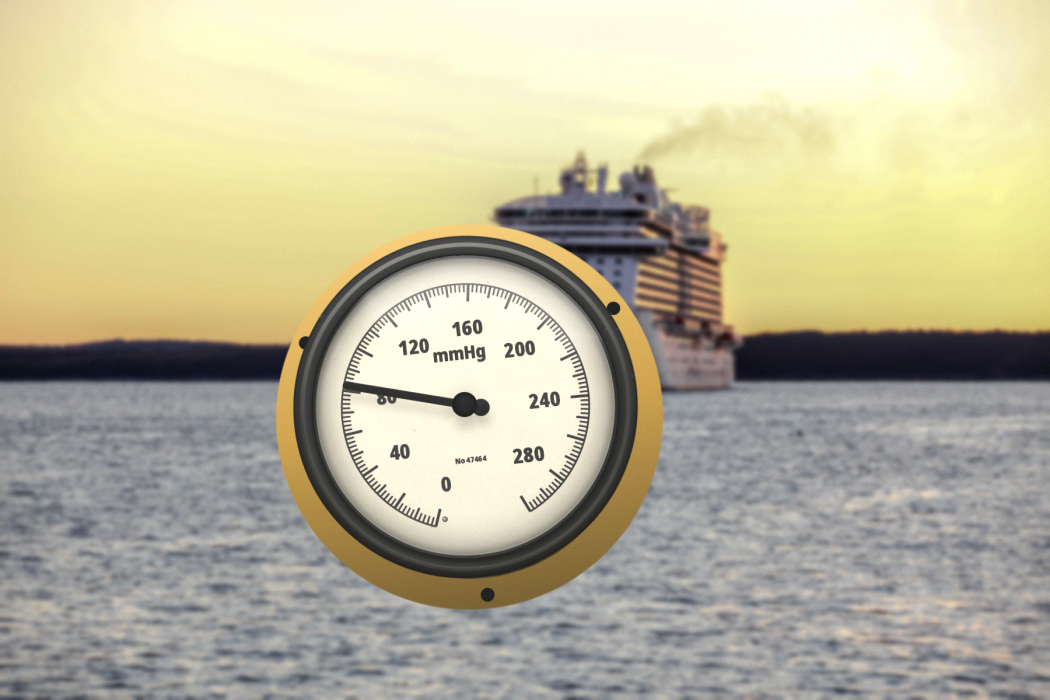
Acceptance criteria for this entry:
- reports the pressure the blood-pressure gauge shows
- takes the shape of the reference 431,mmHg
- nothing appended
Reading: 82,mmHg
